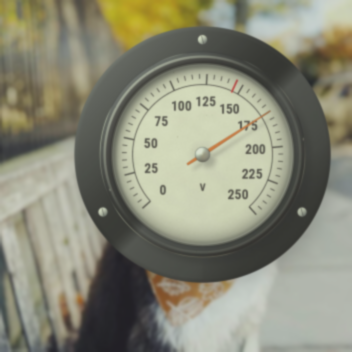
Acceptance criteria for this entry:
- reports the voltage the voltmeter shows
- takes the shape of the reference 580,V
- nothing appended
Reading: 175,V
